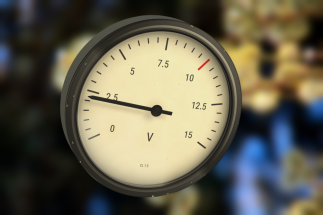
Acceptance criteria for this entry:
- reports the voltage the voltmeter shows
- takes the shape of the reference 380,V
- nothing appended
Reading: 2.25,V
